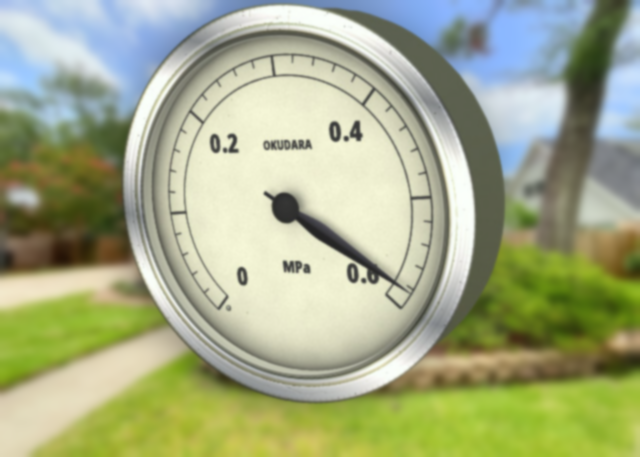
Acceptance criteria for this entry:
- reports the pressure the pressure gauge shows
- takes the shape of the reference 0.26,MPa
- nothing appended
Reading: 0.58,MPa
